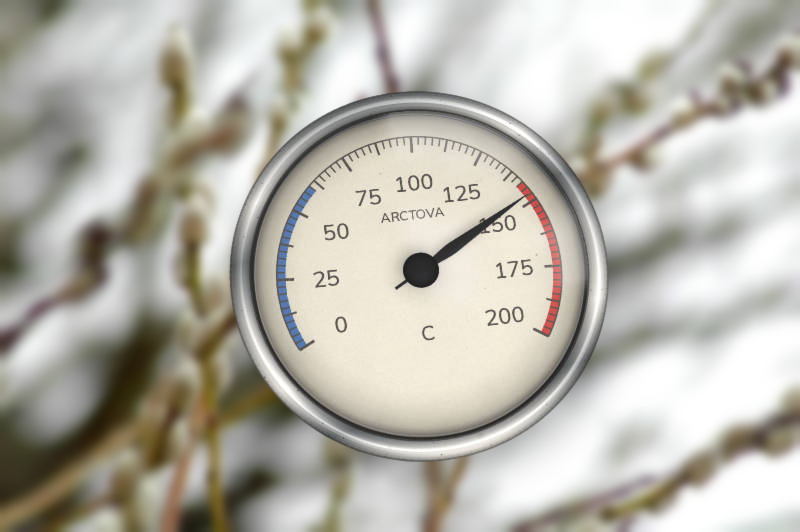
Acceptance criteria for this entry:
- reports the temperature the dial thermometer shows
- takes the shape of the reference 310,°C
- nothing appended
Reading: 147.5,°C
